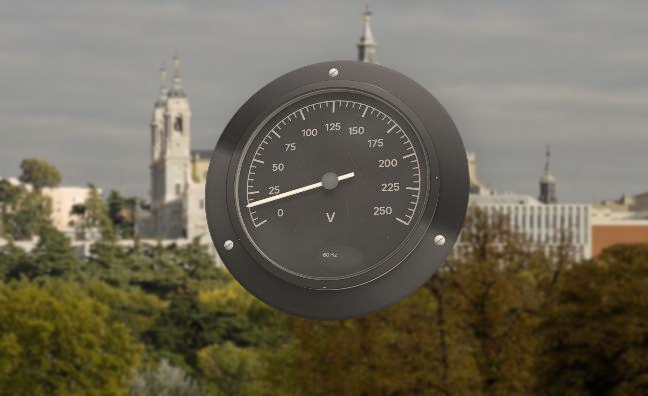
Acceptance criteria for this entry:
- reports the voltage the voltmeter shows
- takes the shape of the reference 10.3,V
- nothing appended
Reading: 15,V
